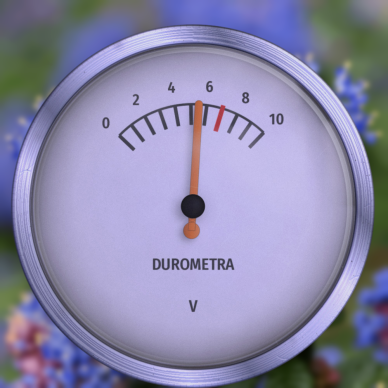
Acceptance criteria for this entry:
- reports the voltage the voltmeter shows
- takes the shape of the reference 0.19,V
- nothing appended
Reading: 5.5,V
